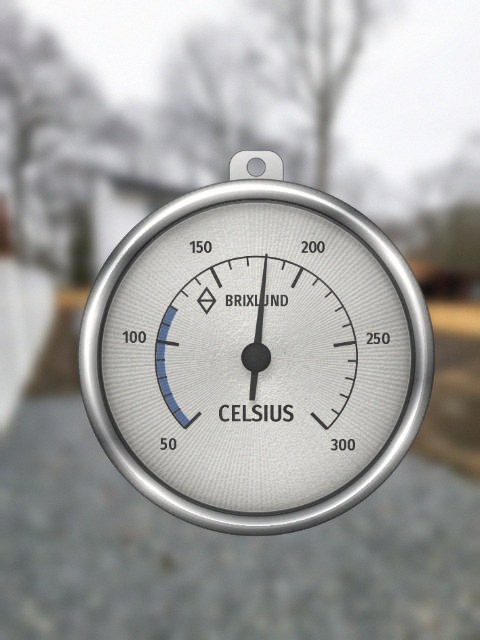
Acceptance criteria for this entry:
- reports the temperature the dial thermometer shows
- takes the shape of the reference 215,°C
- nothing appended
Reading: 180,°C
